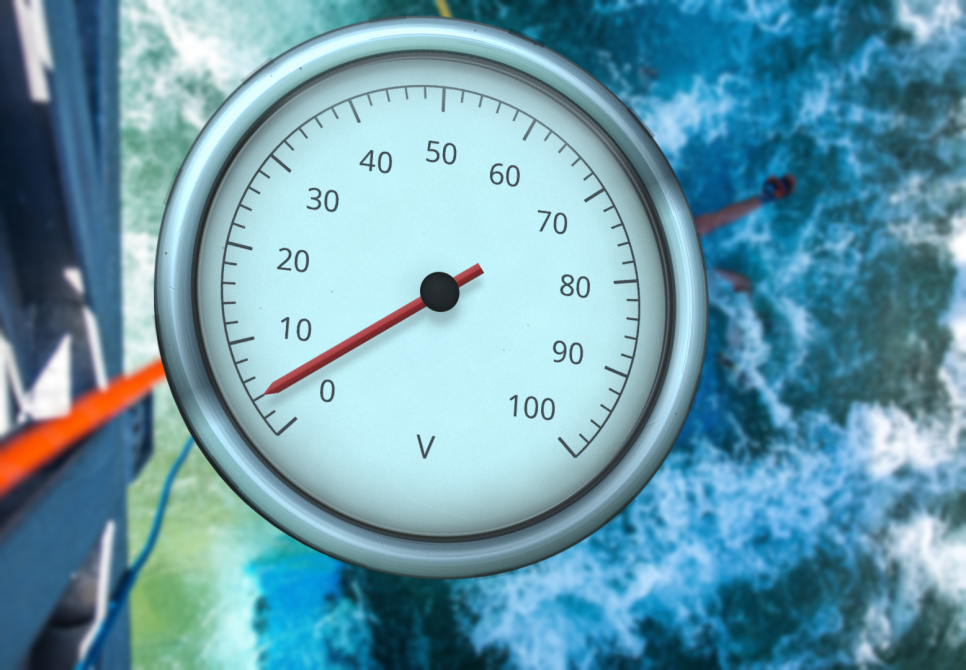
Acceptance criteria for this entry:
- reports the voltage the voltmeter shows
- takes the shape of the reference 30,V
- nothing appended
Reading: 4,V
